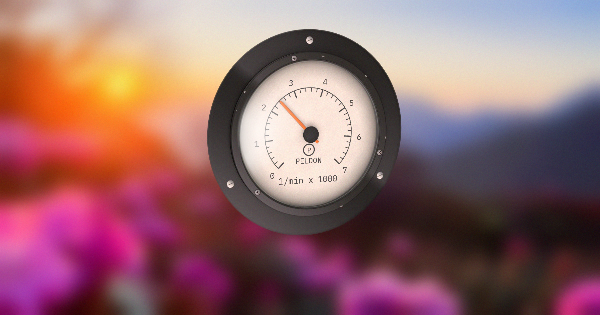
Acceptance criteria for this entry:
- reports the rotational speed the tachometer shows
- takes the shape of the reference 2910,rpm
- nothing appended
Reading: 2400,rpm
